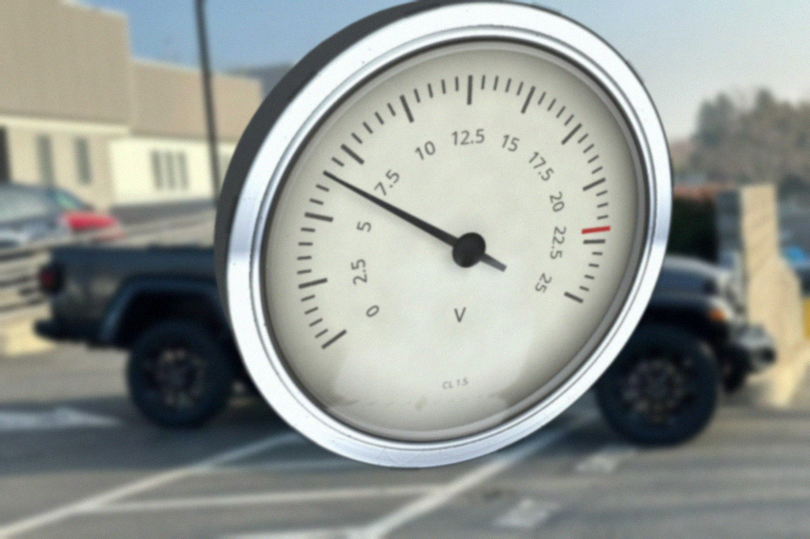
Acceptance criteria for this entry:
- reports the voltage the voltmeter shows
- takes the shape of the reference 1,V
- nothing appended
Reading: 6.5,V
